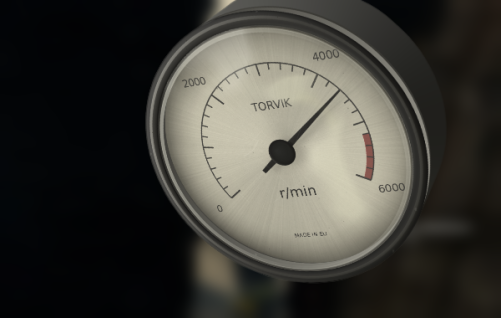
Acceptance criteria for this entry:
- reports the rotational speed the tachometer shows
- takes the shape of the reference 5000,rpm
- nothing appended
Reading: 4400,rpm
